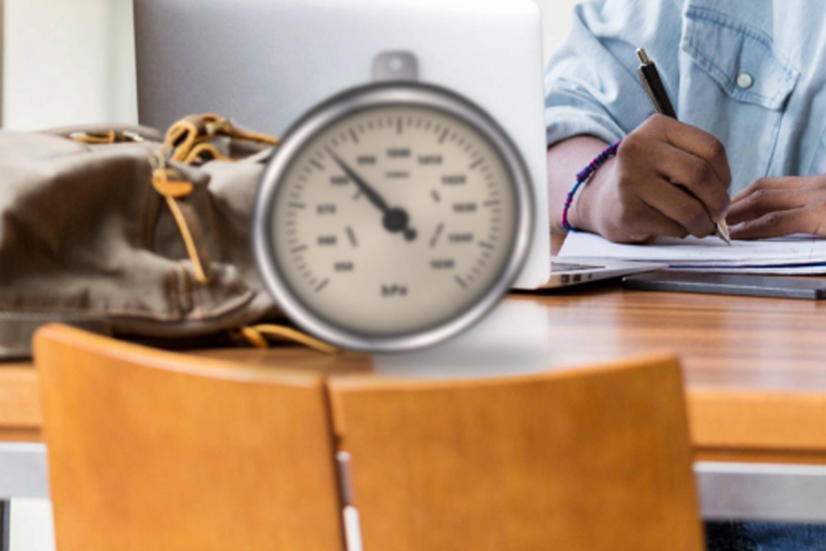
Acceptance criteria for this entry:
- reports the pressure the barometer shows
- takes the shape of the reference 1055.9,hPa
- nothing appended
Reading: 984,hPa
